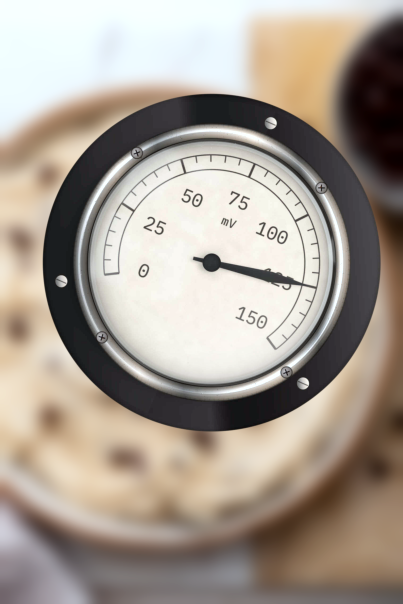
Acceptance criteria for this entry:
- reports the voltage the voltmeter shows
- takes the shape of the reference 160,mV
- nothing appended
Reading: 125,mV
